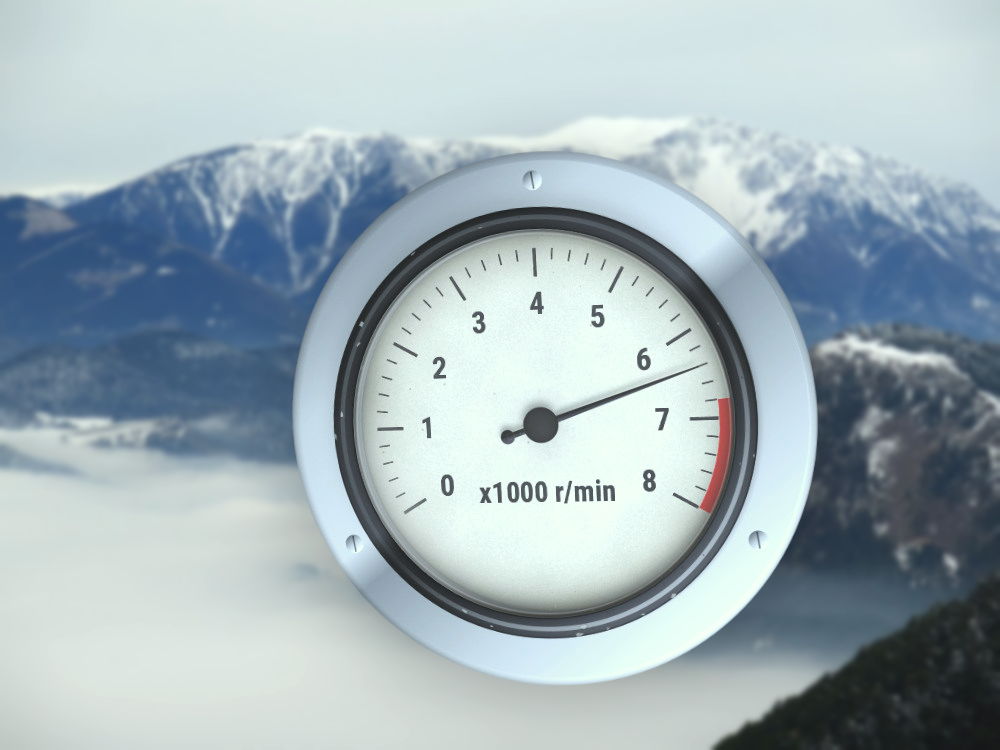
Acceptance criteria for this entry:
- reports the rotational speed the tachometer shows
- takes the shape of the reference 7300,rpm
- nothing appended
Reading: 6400,rpm
